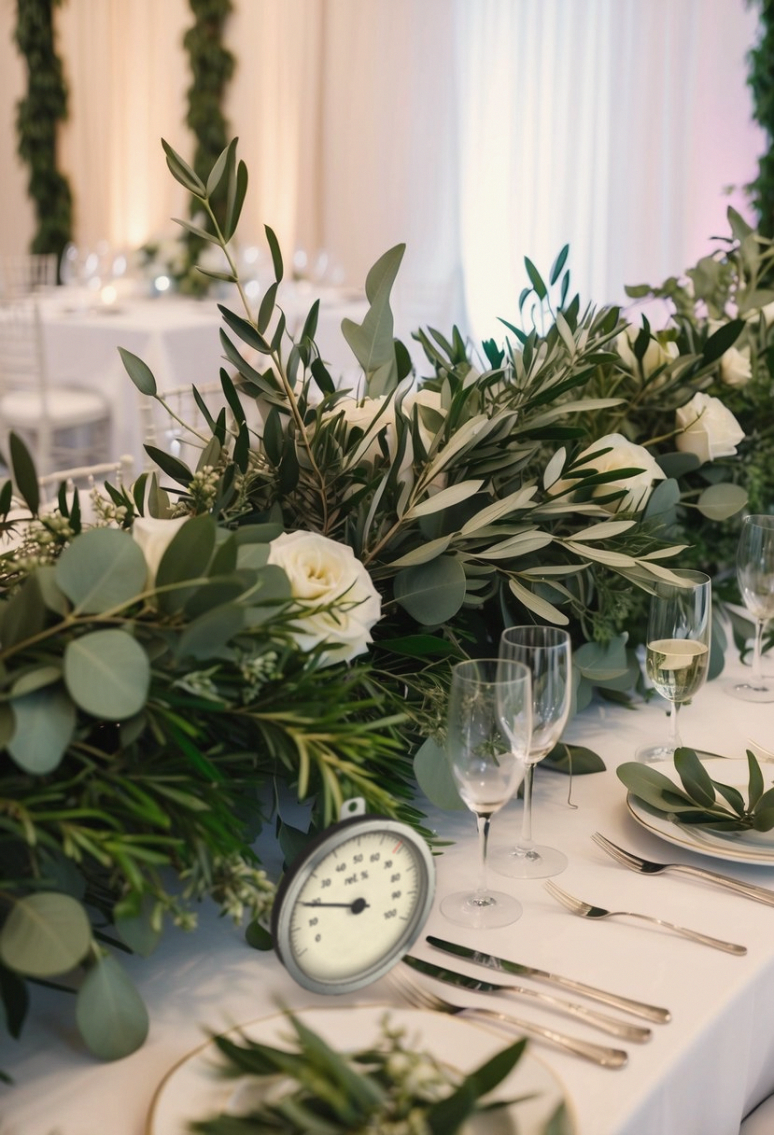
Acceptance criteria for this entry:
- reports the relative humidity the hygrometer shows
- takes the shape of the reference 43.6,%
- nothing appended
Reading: 20,%
